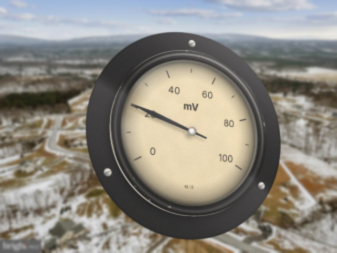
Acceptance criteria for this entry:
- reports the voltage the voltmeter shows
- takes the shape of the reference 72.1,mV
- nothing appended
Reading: 20,mV
